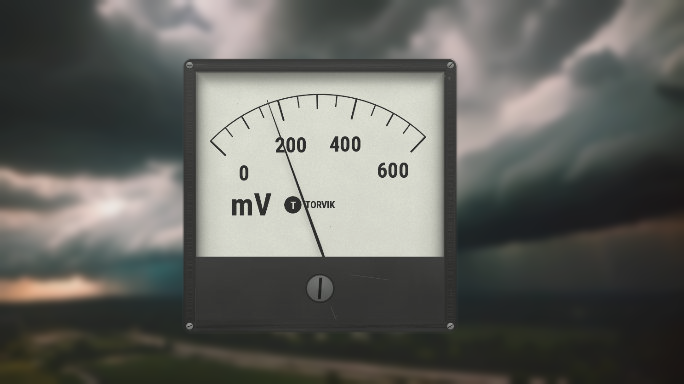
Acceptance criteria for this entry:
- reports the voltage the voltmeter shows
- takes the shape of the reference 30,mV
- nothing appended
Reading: 175,mV
